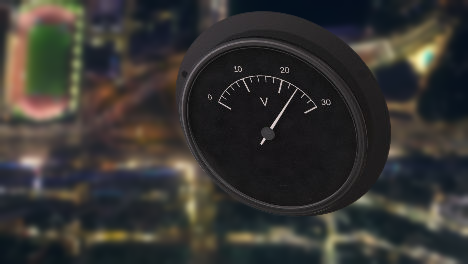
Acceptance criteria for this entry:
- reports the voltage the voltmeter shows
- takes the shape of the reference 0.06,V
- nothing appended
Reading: 24,V
